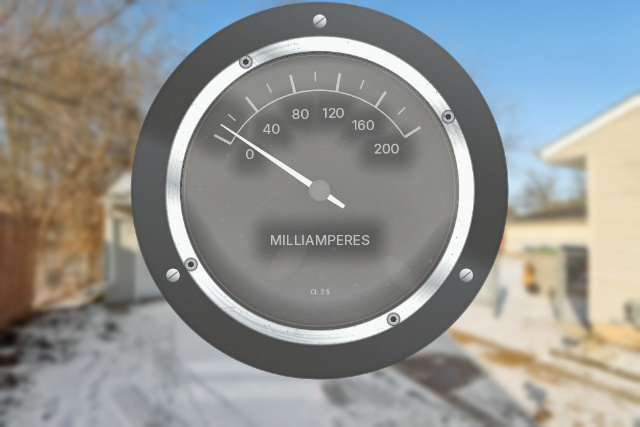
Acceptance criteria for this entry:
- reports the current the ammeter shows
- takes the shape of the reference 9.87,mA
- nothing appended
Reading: 10,mA
